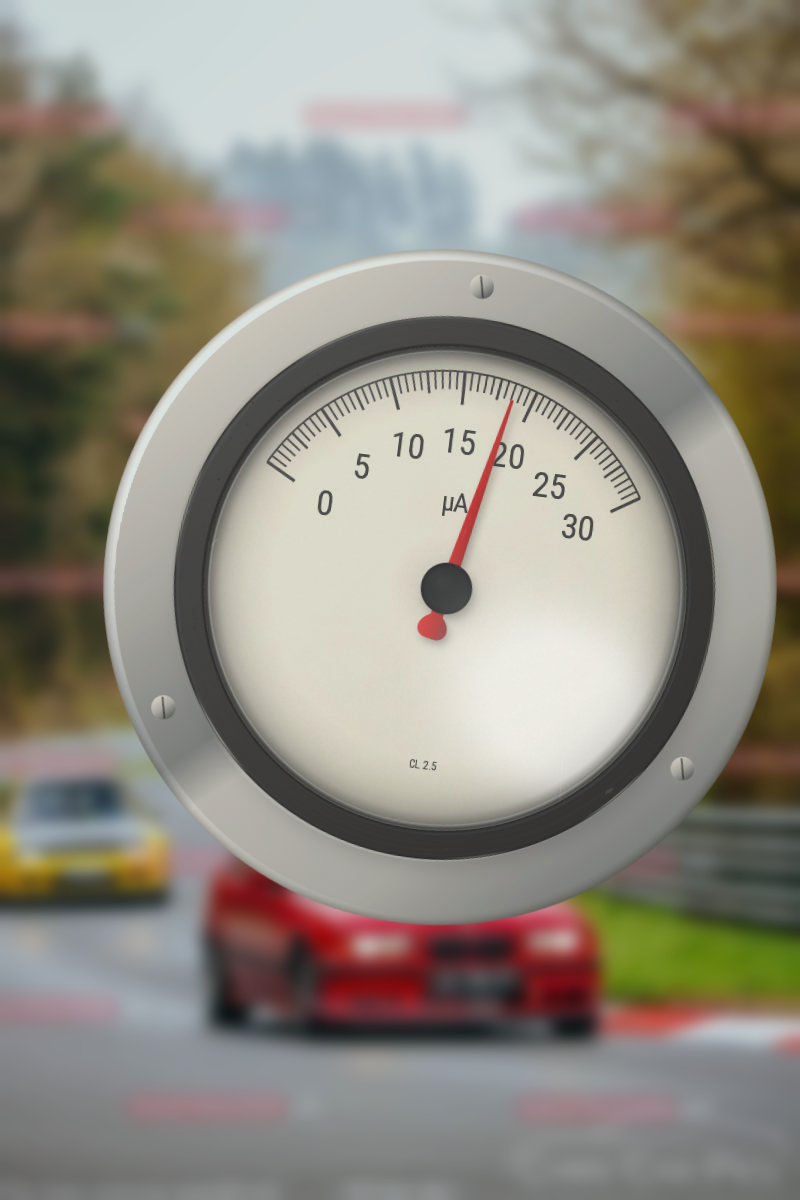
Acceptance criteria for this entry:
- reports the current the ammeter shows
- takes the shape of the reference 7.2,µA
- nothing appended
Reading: 18.5,µA
